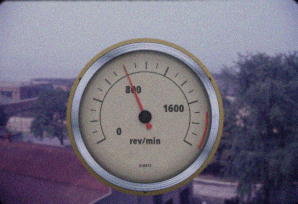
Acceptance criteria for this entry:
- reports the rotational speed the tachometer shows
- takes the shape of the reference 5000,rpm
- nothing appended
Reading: 800,rpm
